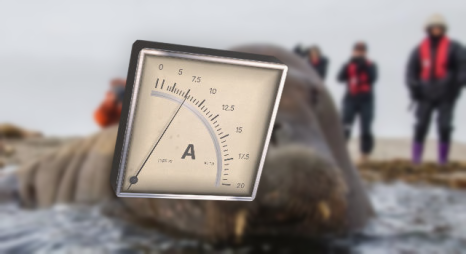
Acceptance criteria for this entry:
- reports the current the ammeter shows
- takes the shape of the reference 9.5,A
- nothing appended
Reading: 7.5,A
